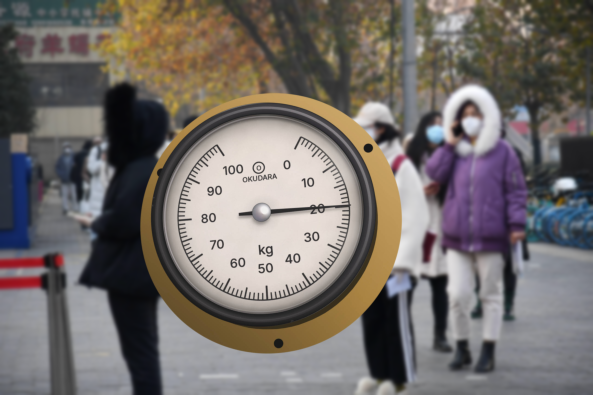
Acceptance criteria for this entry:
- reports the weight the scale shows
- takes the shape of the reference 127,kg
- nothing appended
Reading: 20,kg
